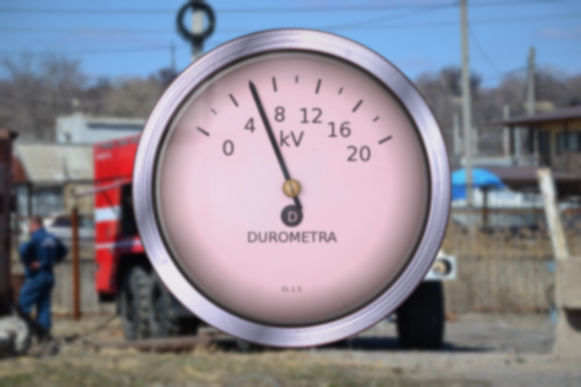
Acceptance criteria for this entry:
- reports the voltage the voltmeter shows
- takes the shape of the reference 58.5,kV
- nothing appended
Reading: 6,kV
